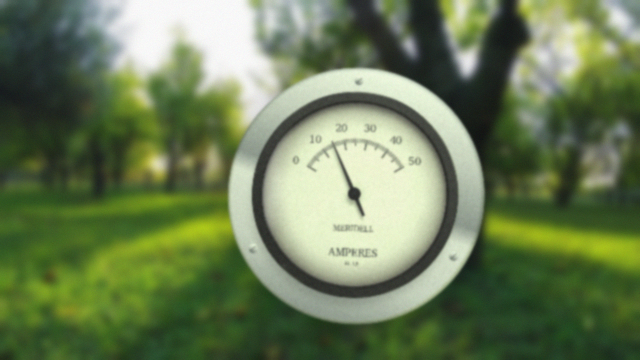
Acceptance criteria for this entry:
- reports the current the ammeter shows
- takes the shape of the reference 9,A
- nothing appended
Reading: 15,A
